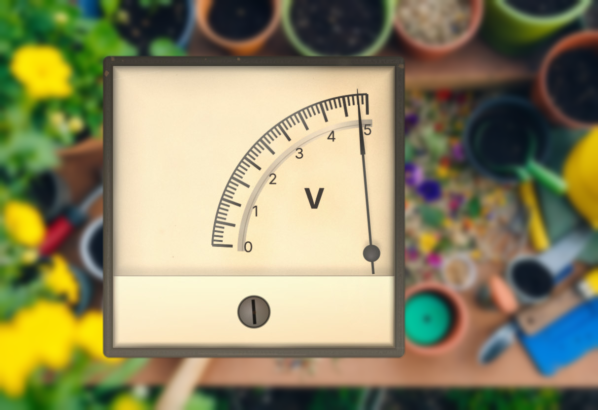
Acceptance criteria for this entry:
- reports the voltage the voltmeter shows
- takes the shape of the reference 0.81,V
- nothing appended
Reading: 4.8,V
